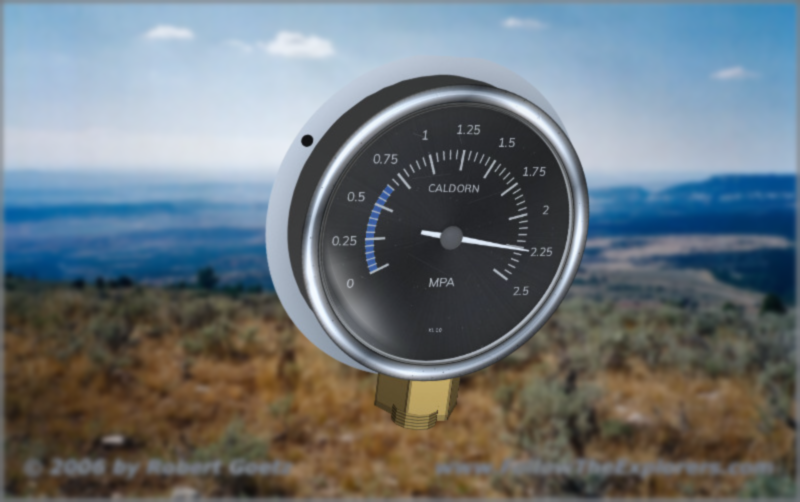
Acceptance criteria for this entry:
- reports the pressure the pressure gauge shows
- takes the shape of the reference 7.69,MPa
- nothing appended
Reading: 2.25,MPa
